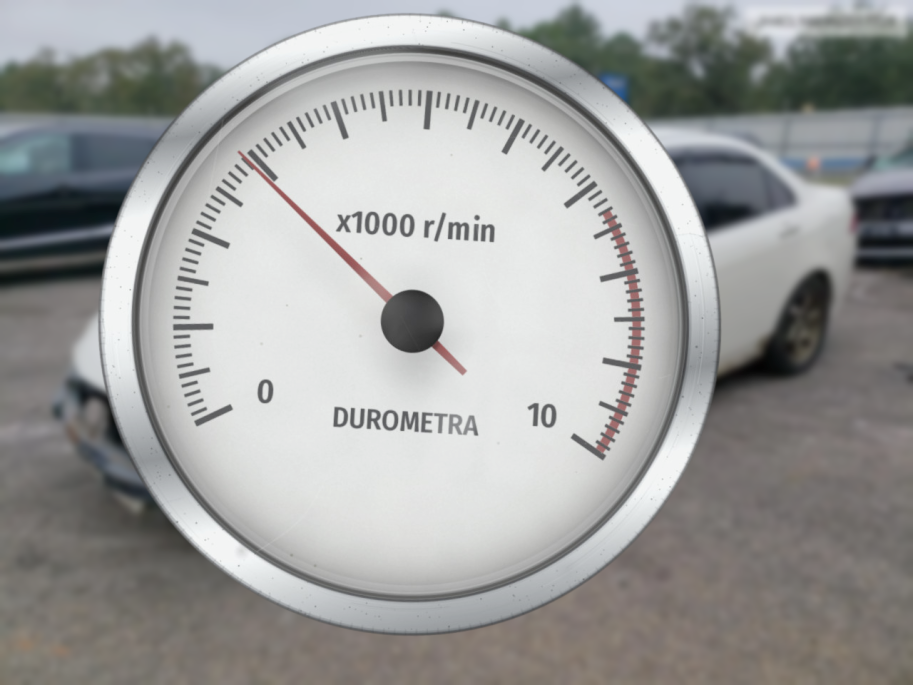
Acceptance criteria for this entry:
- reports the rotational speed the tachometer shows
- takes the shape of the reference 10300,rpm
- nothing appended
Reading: 2900,rpm
